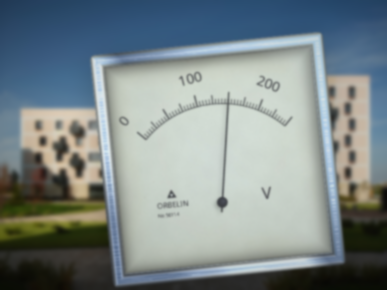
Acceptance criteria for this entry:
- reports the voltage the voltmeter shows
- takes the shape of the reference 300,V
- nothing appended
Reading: 150,V
